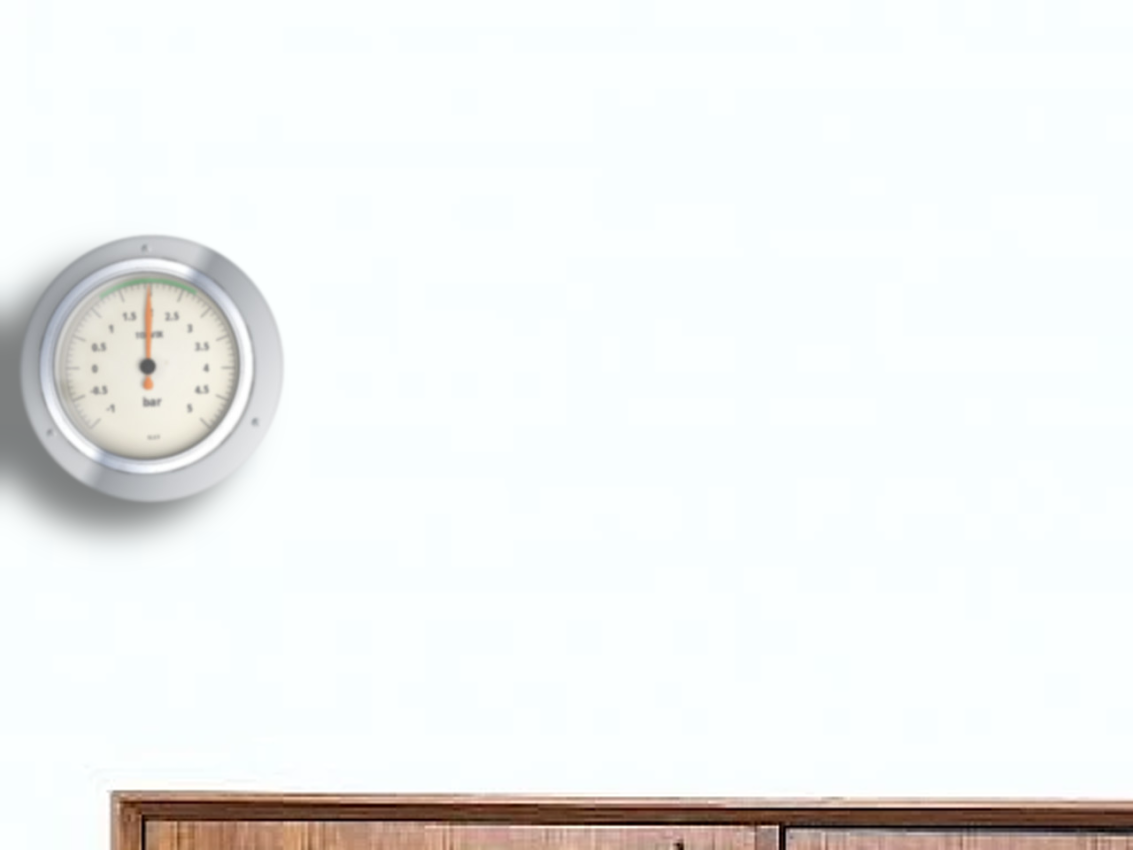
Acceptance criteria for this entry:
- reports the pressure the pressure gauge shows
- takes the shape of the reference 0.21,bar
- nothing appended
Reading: 2,bar
